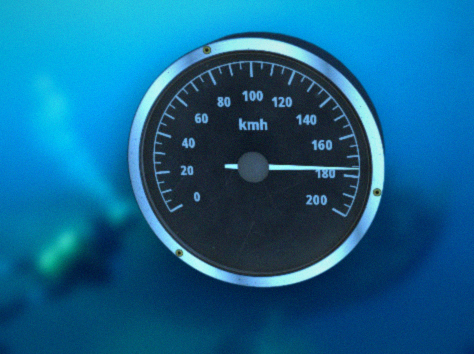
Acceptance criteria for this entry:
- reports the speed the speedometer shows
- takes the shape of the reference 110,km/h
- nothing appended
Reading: 175,km/h
